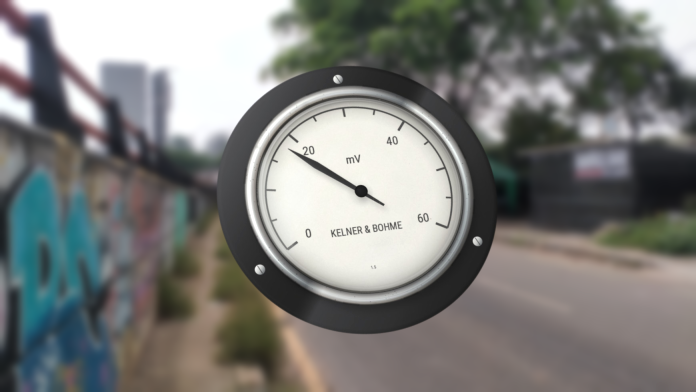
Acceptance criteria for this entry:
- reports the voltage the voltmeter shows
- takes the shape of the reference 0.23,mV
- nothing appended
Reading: 17.5,mV
